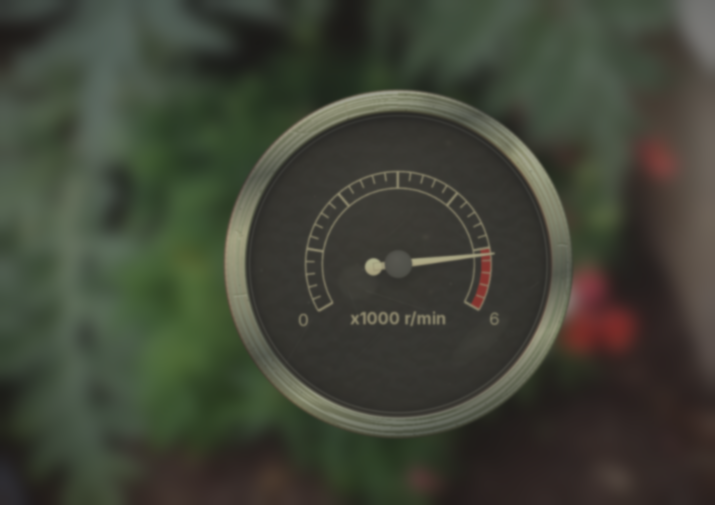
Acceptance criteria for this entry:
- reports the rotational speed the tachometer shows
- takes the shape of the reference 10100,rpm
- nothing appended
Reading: 5100,rpm
